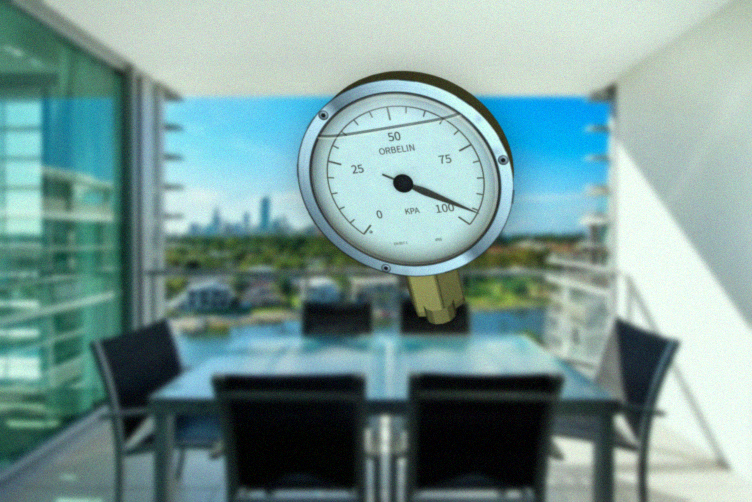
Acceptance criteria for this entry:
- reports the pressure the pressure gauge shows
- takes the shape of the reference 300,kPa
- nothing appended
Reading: 95,kPa
